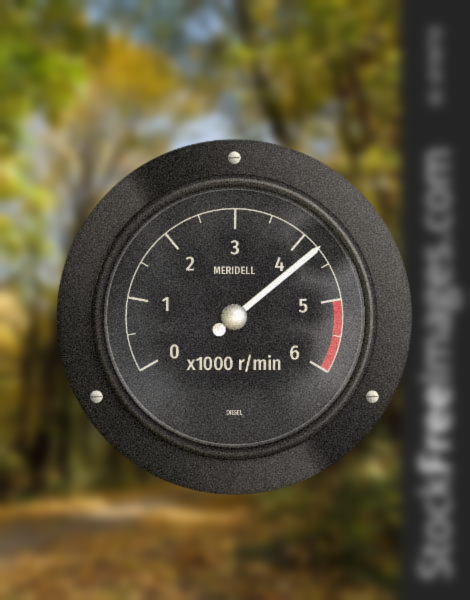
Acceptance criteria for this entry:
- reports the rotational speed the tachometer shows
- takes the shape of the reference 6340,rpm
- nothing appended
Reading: 4250,rpm
